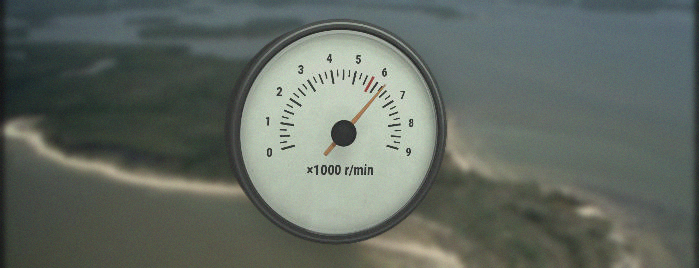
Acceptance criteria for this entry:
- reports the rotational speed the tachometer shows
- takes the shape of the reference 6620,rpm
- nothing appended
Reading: 6250,rpm
